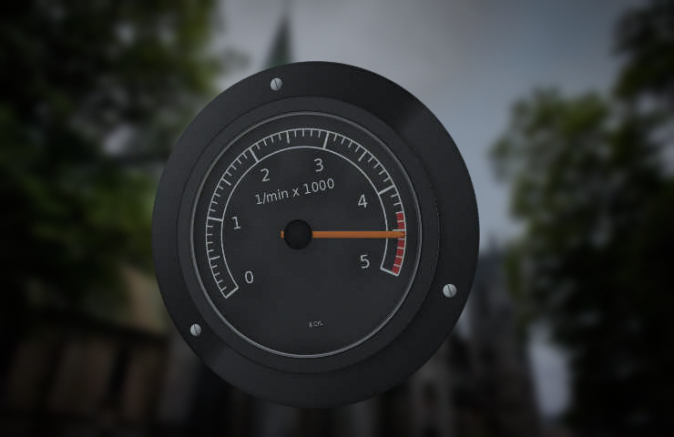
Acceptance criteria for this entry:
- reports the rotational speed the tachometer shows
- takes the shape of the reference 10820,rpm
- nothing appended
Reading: 4550,rpm
